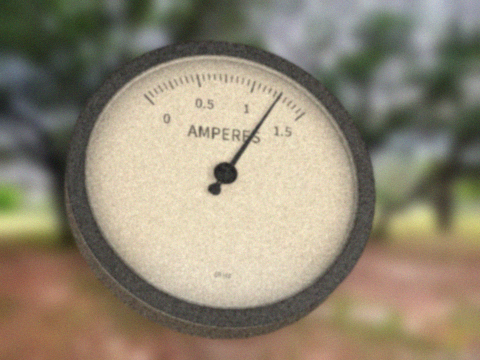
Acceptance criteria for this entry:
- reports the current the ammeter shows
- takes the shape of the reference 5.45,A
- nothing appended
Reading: 1.25,A
